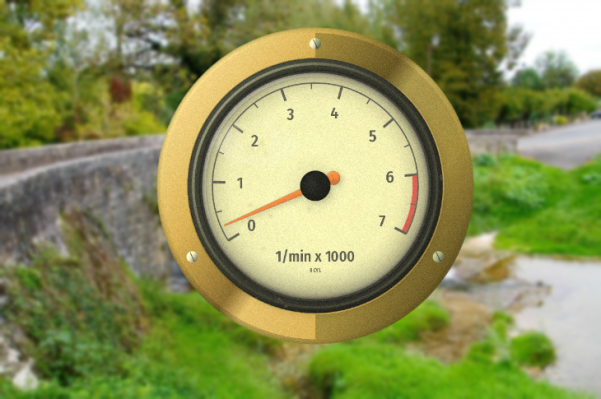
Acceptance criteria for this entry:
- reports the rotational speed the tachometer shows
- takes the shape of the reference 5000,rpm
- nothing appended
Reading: 250,rpm
